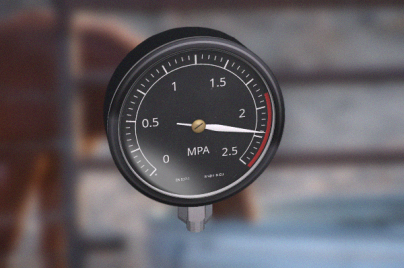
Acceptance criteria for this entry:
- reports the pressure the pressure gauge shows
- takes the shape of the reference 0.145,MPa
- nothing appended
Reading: 2.2,MPa
